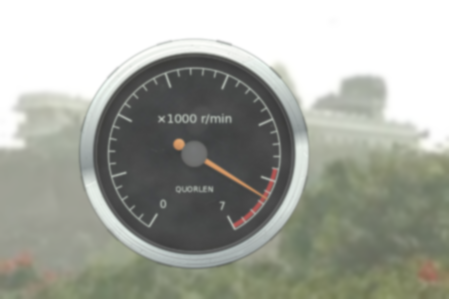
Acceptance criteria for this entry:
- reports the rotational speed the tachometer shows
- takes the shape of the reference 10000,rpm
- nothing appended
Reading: 6300,rpm
